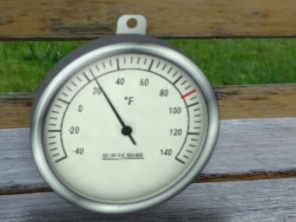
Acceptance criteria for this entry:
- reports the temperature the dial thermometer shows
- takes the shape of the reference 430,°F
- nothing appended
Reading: 24,°F
